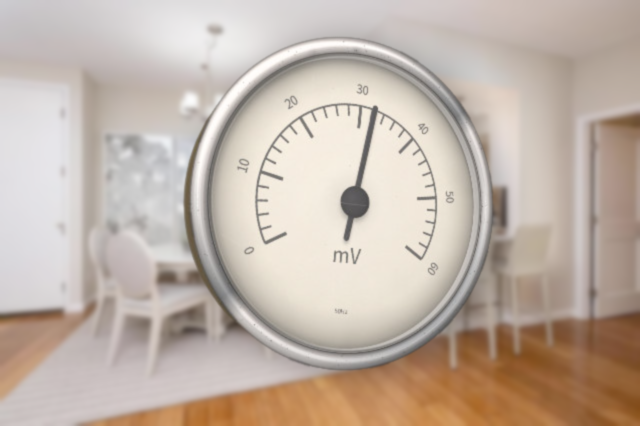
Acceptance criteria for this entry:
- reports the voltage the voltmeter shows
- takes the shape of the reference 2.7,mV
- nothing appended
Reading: 32,mV
